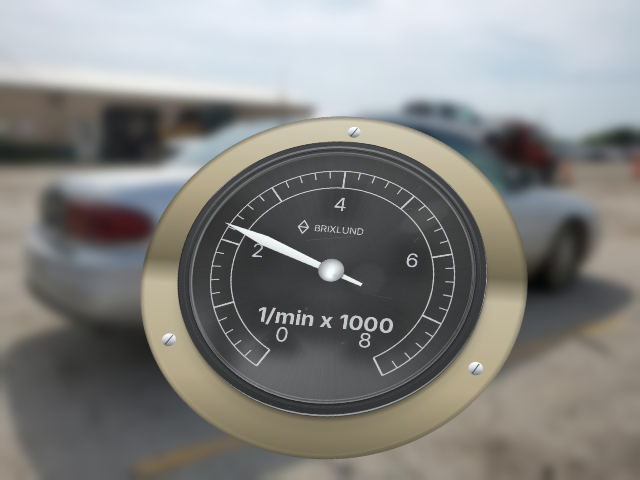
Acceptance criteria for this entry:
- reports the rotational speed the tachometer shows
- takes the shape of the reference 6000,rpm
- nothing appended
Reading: 2200,rpm
